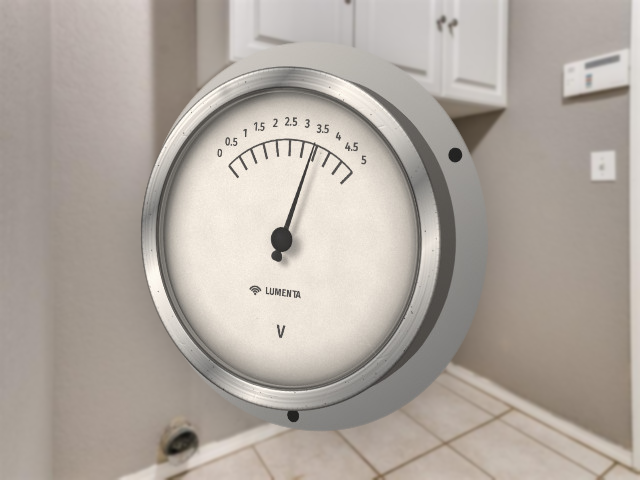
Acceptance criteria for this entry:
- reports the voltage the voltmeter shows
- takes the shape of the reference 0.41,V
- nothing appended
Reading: 3.5,V
